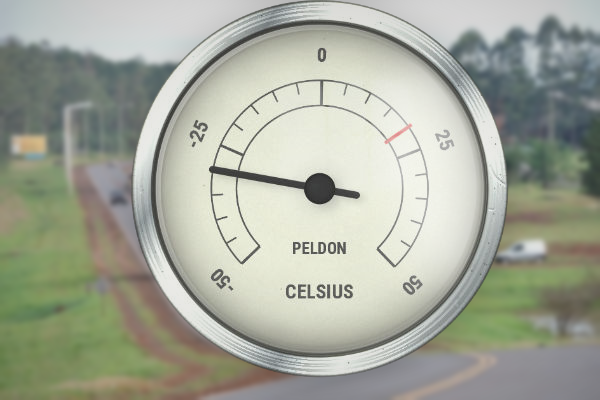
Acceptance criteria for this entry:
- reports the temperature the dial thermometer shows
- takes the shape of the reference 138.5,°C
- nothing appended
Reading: -30,°C
